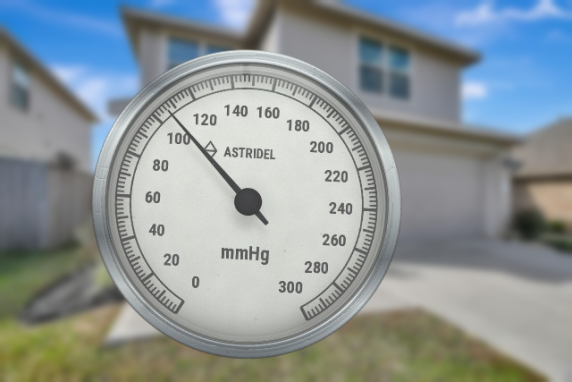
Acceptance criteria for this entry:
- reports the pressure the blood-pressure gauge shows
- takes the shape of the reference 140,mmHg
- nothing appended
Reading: 106,mmHg
